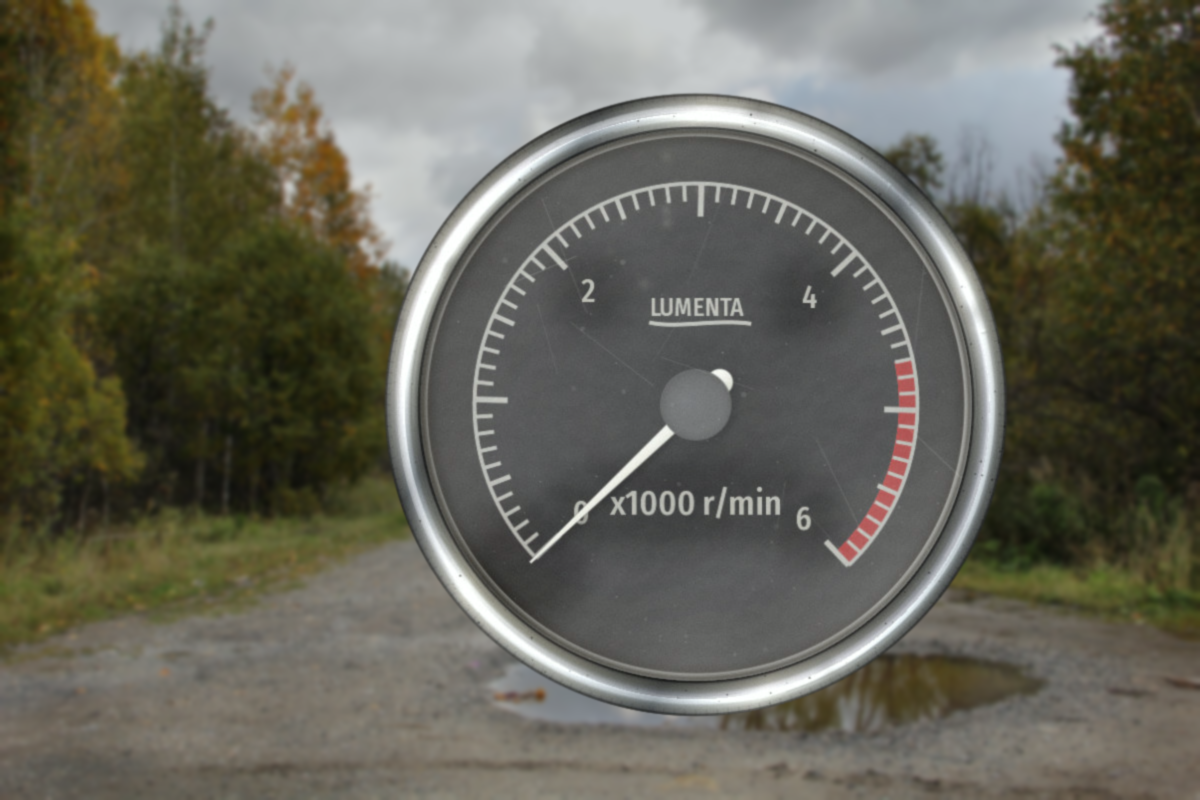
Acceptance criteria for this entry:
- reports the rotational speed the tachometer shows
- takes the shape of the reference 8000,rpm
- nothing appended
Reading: 0,rpm
